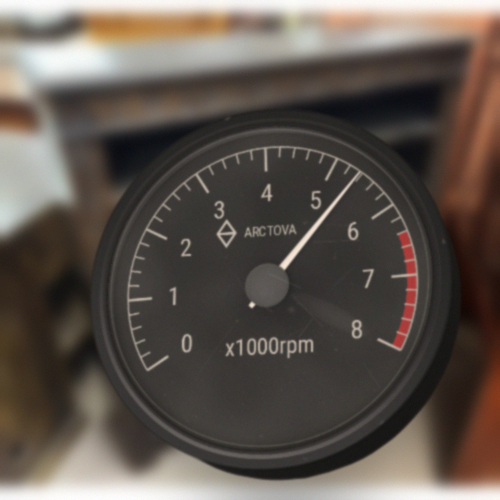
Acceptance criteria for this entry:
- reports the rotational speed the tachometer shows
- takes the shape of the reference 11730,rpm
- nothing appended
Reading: 5400,rpm
